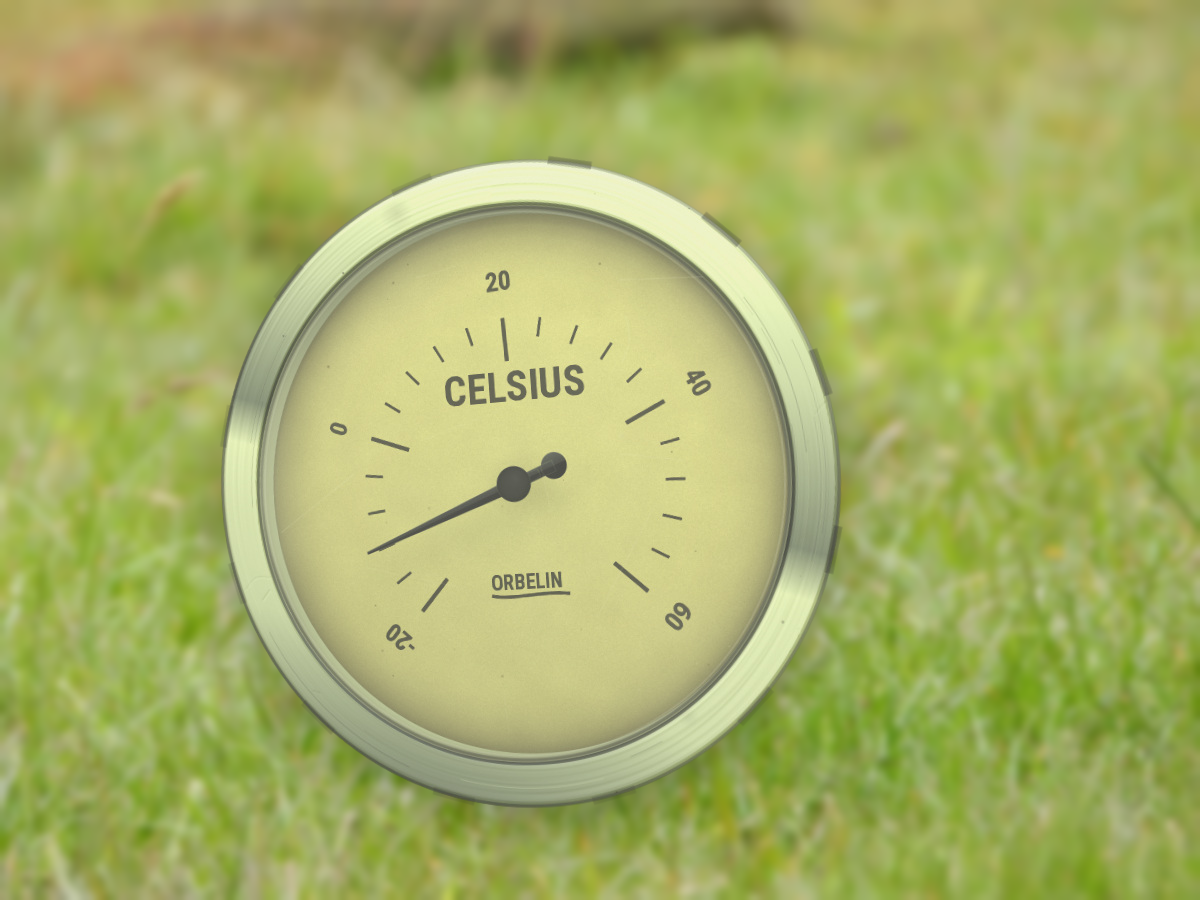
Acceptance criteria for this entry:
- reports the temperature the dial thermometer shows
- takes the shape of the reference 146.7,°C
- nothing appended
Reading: -12,°C
